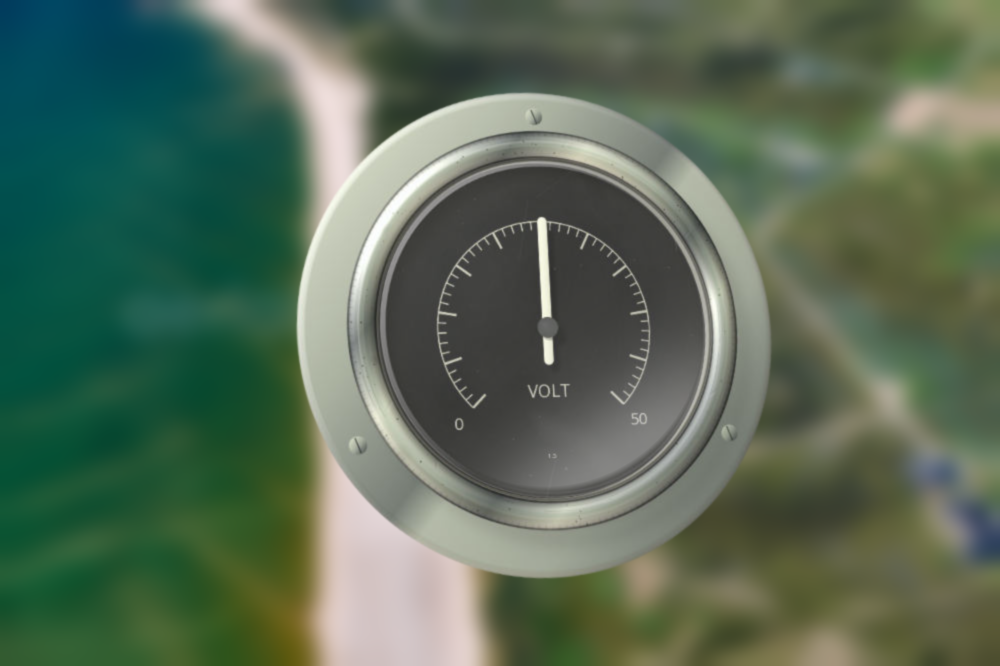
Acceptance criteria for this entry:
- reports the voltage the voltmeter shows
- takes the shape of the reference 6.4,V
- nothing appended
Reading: 25,V
